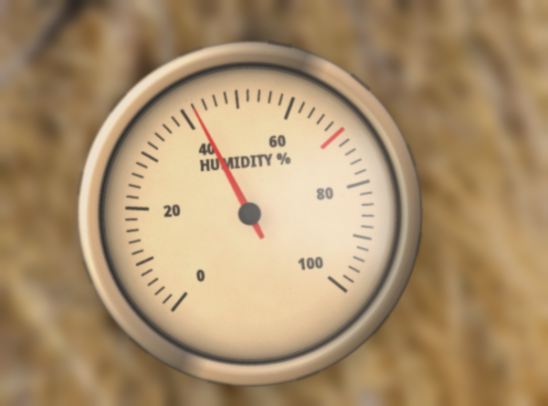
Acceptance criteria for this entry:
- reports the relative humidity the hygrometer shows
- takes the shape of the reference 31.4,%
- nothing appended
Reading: 42,%
